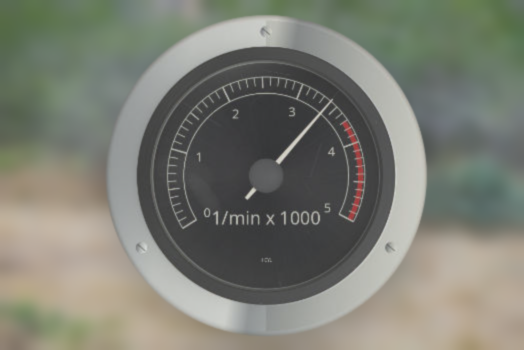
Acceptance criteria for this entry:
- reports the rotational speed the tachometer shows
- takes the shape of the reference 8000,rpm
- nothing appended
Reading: 3400,rpm
